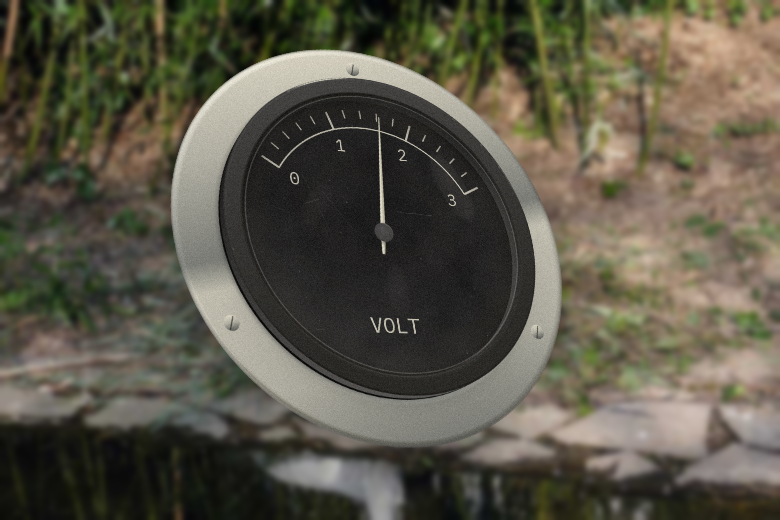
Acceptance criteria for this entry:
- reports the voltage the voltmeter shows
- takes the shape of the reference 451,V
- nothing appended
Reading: 1.6,V
